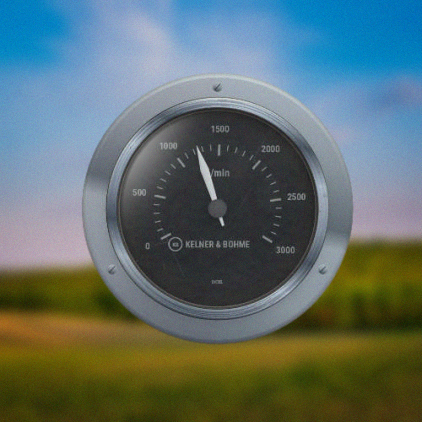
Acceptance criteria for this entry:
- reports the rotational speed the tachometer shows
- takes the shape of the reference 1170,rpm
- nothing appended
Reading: 1250,rpm
